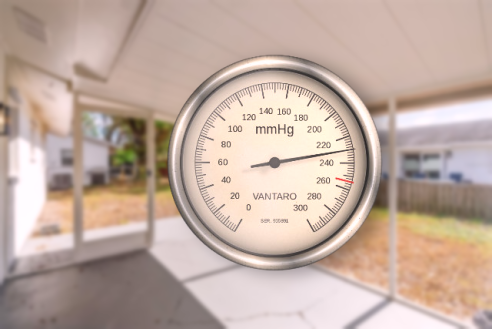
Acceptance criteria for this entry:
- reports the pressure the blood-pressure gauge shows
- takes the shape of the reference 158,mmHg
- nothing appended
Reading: 230,mmHg
